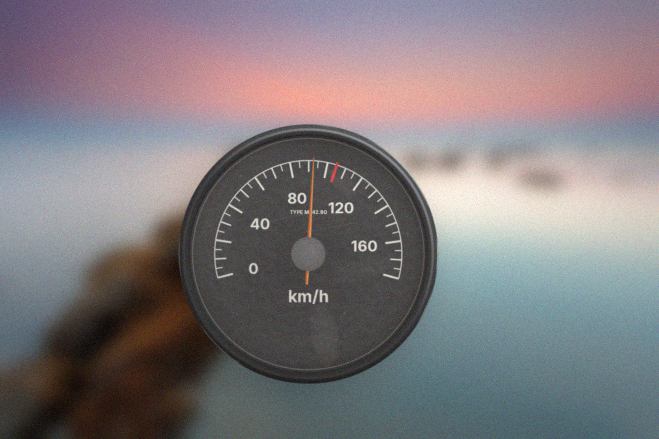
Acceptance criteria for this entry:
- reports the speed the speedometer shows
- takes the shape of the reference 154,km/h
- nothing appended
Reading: 92.5,km/h
